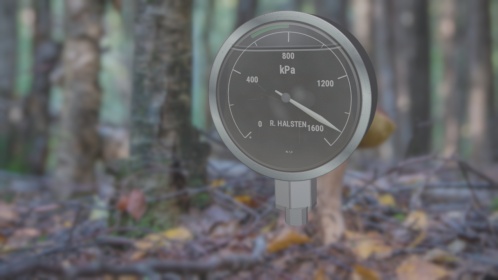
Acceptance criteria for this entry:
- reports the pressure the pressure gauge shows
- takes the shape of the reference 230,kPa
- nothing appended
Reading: 1500,kPa
